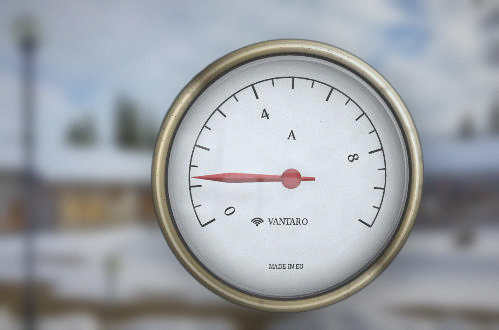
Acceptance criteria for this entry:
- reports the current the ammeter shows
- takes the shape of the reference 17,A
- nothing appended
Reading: 1.25,A
